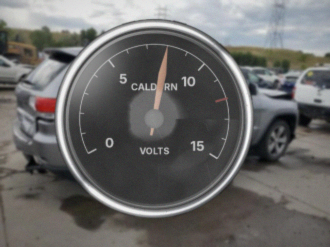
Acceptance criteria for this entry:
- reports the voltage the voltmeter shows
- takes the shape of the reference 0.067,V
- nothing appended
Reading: 8,V
